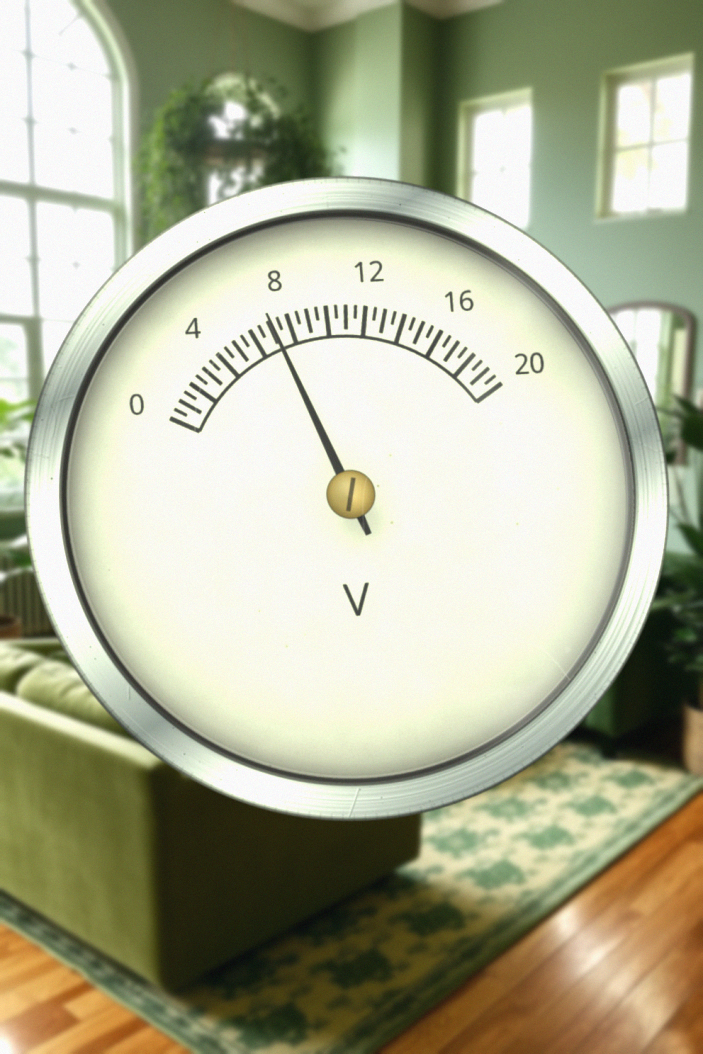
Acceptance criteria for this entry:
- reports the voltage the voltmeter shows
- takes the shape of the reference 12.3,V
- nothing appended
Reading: 7,V
